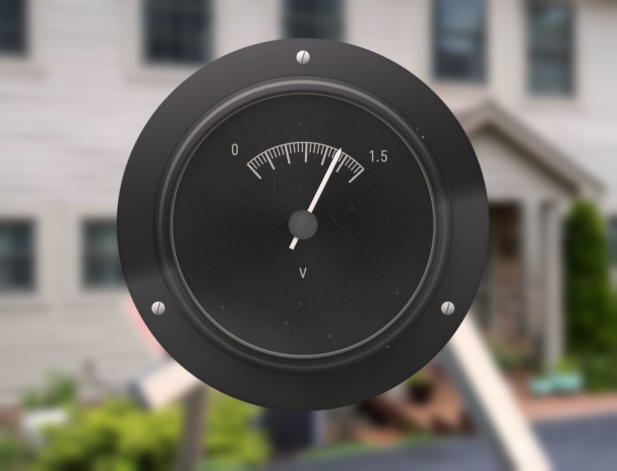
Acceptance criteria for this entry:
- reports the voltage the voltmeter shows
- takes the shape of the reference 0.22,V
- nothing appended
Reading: 1.15,V
